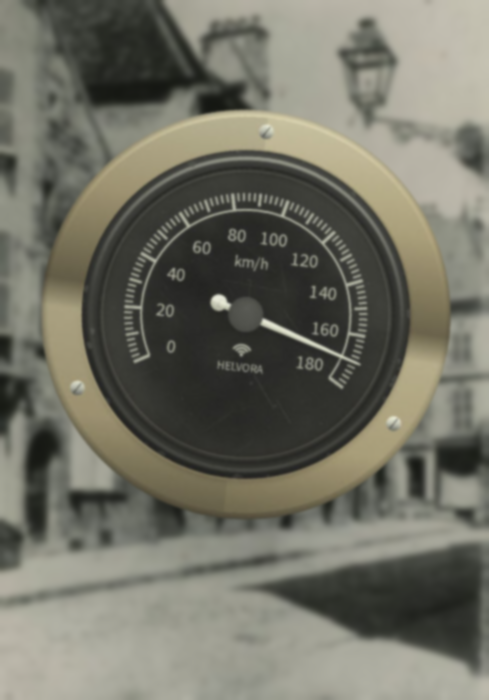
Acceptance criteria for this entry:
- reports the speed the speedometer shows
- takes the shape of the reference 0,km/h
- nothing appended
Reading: 170,km/h
